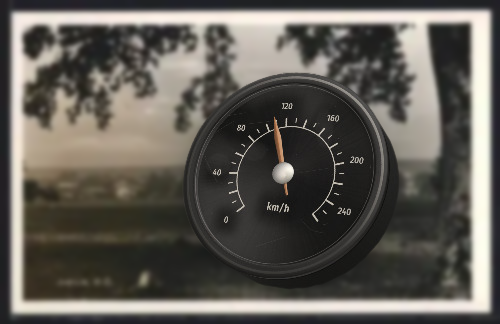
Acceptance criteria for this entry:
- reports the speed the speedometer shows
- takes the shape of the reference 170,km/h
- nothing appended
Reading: 110,km/h
